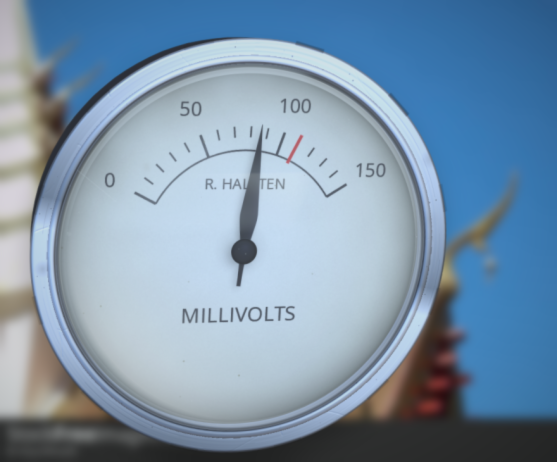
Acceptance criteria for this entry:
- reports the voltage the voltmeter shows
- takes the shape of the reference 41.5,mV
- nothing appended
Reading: 85,mV
